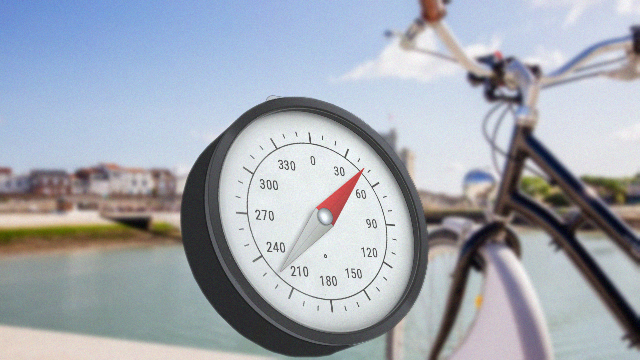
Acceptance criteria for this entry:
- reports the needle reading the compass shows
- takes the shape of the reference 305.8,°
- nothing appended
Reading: 45,°
